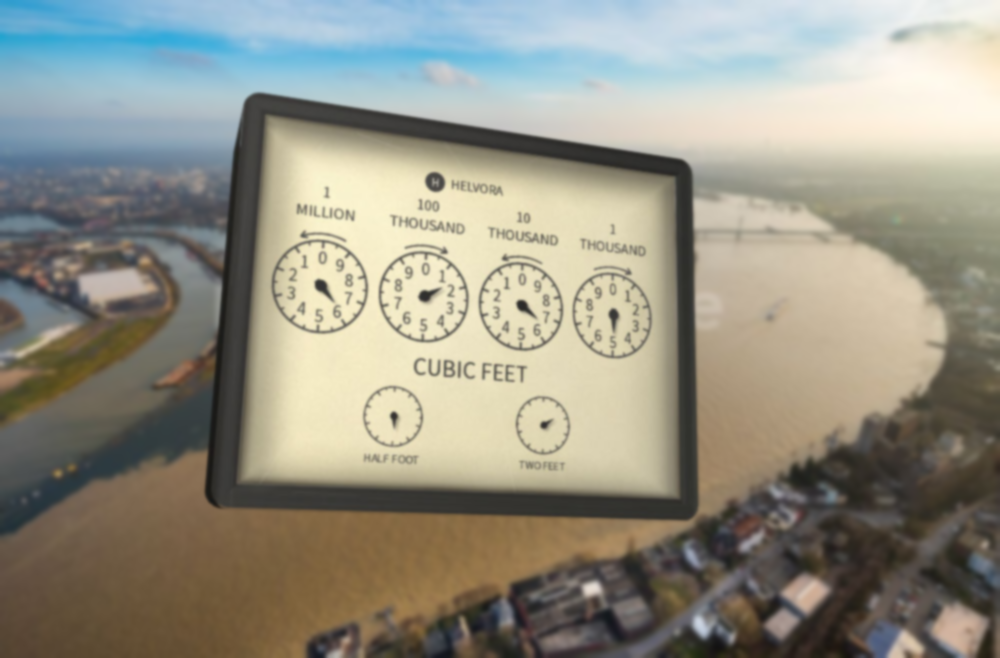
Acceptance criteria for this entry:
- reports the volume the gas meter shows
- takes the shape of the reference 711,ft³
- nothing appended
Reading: 616500,ft³
